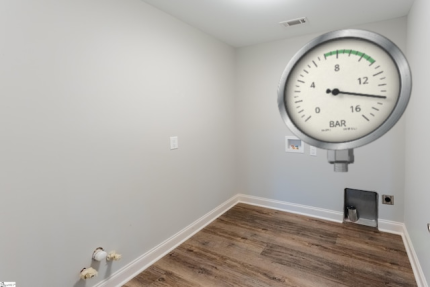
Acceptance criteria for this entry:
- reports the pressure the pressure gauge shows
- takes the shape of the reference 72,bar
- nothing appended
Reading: 14,bar
